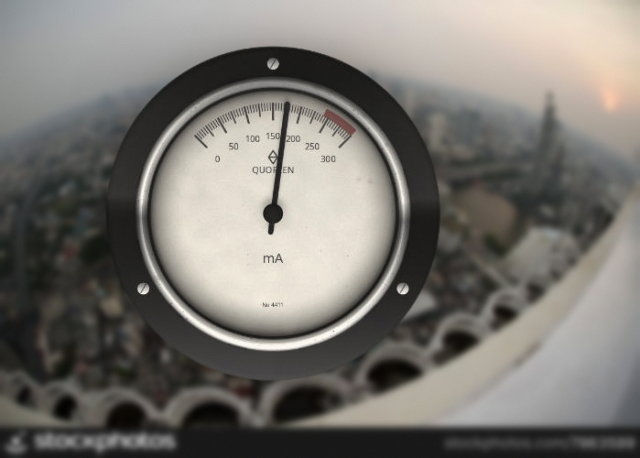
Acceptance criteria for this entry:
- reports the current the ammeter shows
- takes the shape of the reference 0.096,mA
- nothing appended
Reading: 175,mA
